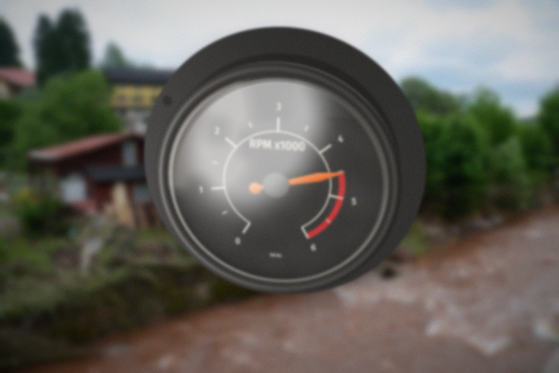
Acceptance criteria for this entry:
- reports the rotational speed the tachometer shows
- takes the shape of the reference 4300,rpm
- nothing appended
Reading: 4500,rpm
